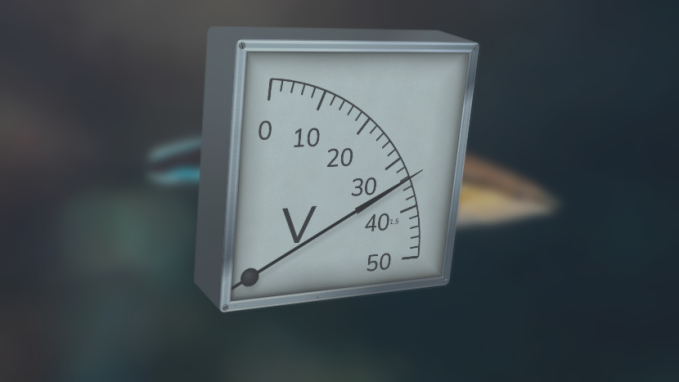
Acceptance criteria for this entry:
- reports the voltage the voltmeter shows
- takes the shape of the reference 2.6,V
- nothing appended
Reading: 34,V
